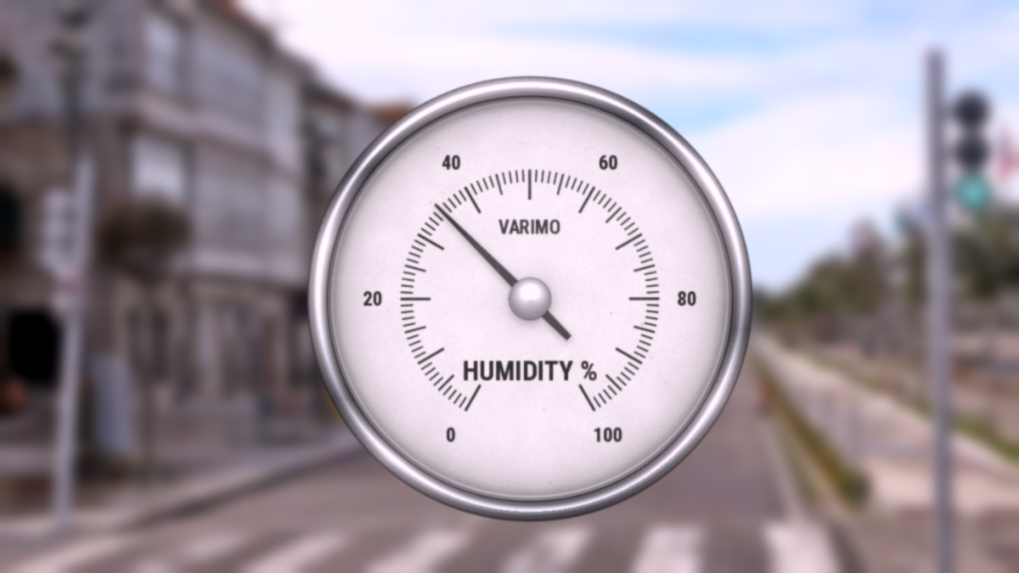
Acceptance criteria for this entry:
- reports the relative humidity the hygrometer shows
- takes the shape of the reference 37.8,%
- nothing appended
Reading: 35,%
